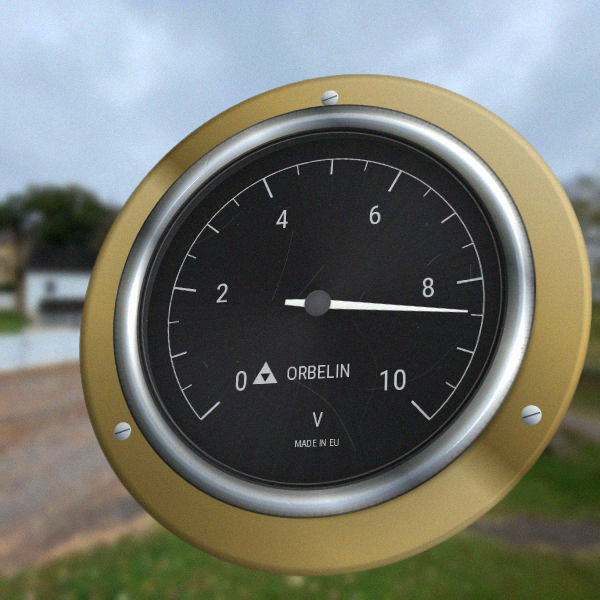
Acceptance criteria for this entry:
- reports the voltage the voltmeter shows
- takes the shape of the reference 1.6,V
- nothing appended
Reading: 8.5,V
